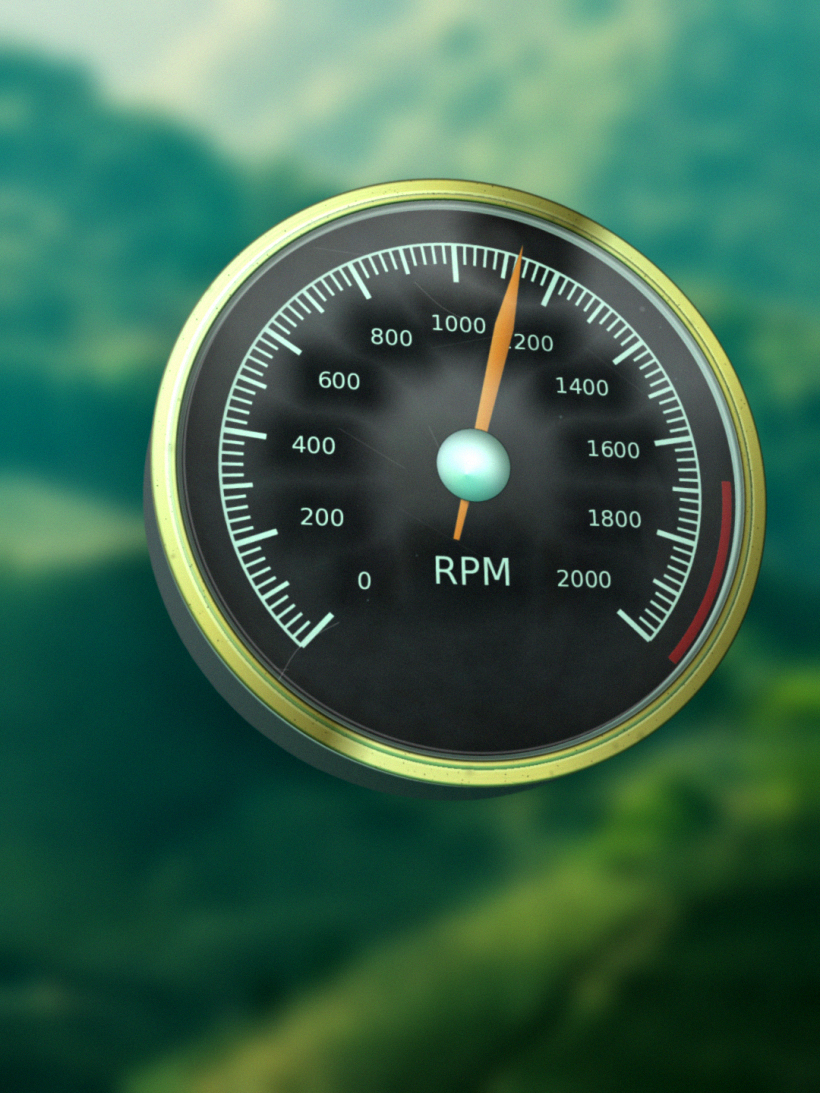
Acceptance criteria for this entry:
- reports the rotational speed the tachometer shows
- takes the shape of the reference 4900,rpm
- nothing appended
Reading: 1120,rpm
